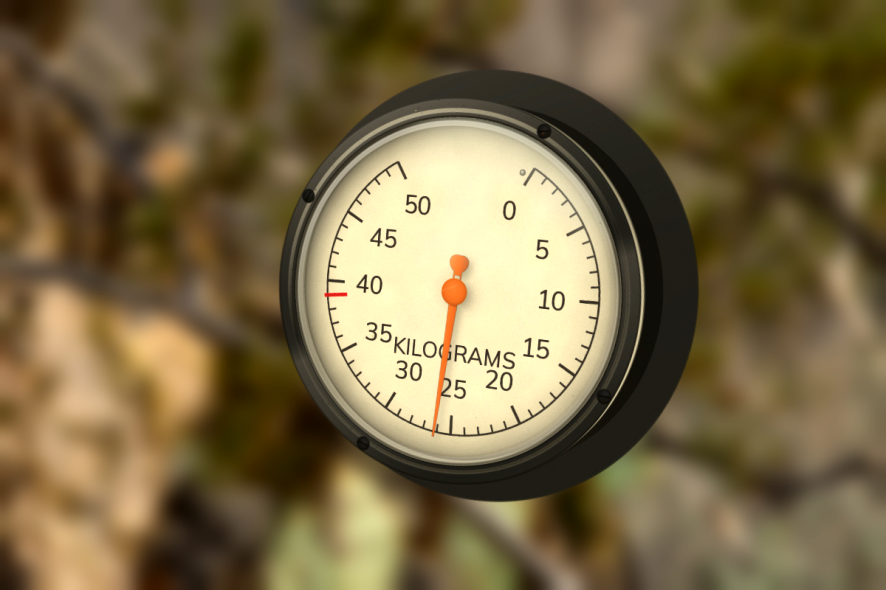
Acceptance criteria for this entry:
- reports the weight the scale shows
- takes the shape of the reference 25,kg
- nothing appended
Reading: 26,kg
